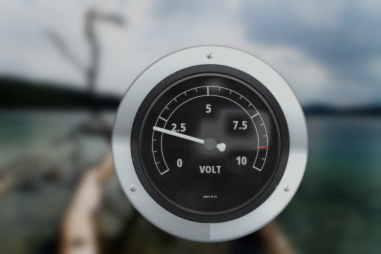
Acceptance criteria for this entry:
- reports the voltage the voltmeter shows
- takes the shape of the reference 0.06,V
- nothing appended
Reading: 2,V
